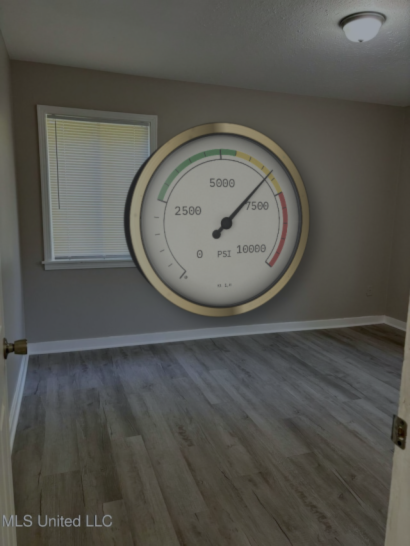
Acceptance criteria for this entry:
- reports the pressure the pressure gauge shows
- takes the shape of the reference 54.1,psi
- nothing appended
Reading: 6750,psi
